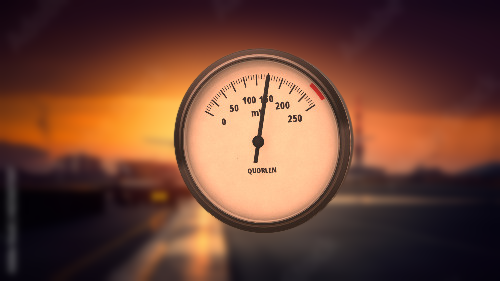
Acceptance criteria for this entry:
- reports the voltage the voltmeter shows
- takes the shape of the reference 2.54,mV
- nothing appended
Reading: 150,mV
